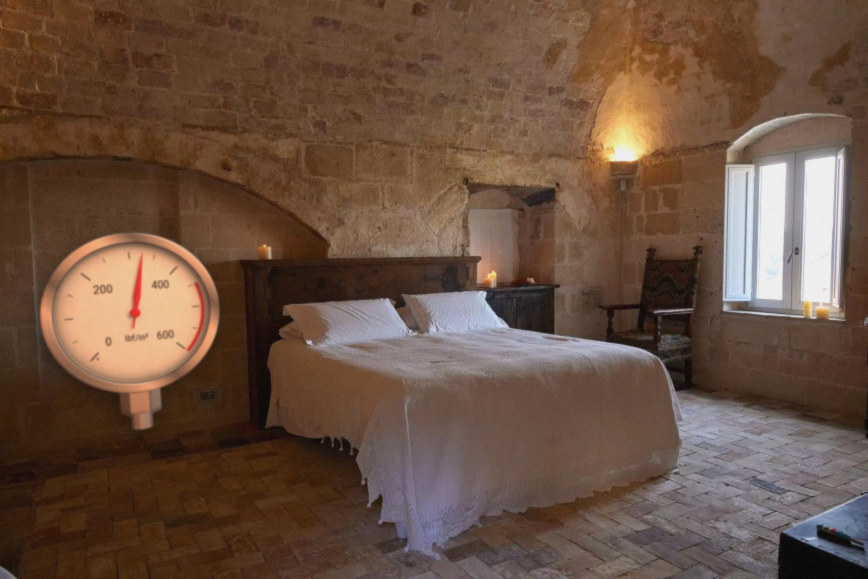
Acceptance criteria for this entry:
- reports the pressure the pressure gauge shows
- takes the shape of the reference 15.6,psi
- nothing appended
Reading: 325,psi
